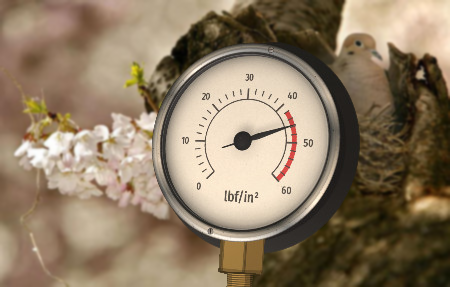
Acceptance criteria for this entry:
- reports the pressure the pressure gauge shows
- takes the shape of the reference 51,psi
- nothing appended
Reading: 46,psi
